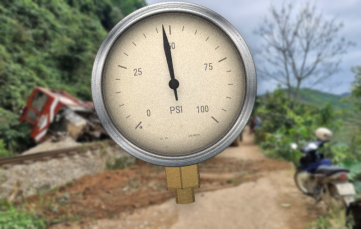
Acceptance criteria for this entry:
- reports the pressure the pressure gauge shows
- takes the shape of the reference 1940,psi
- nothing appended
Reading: 47.5,psi
